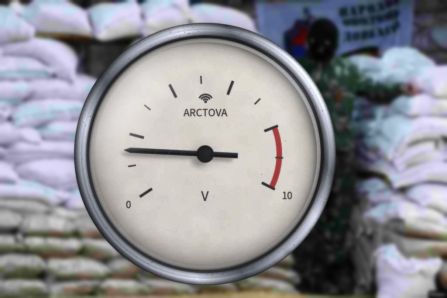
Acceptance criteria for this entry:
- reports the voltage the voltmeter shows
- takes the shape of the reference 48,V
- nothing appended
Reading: 1.5,V
